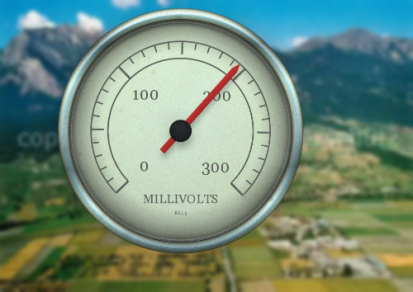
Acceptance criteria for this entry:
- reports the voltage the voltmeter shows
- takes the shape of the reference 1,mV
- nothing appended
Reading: 195,mV
